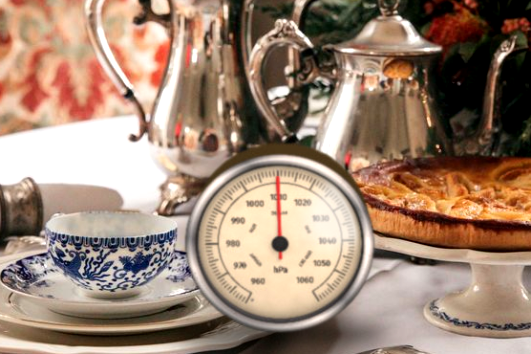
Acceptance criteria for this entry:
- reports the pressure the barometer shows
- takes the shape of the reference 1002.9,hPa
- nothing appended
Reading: 1010,hPa
